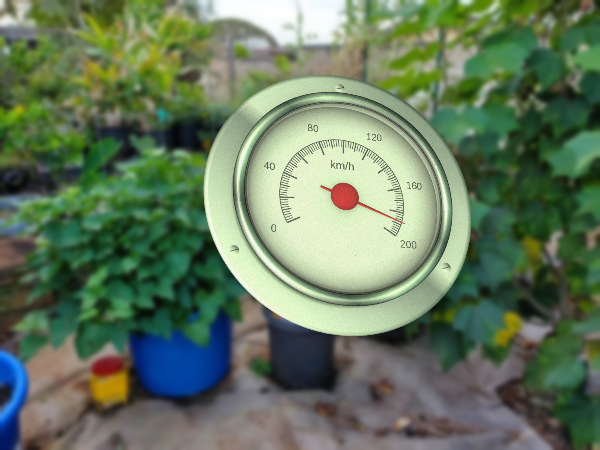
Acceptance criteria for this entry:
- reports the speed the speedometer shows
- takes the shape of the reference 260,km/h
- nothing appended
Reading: 190,km/h
